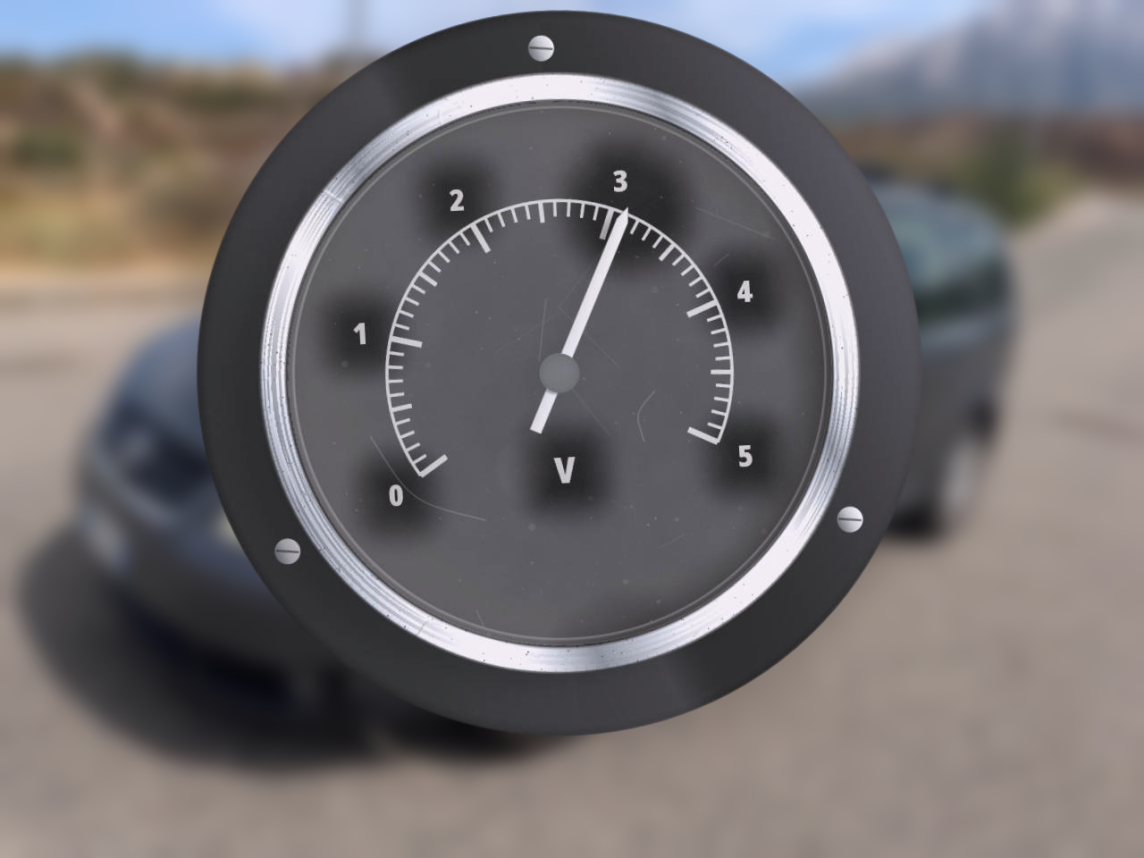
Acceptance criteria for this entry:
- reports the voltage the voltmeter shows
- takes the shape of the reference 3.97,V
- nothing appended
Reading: 3.1,V
